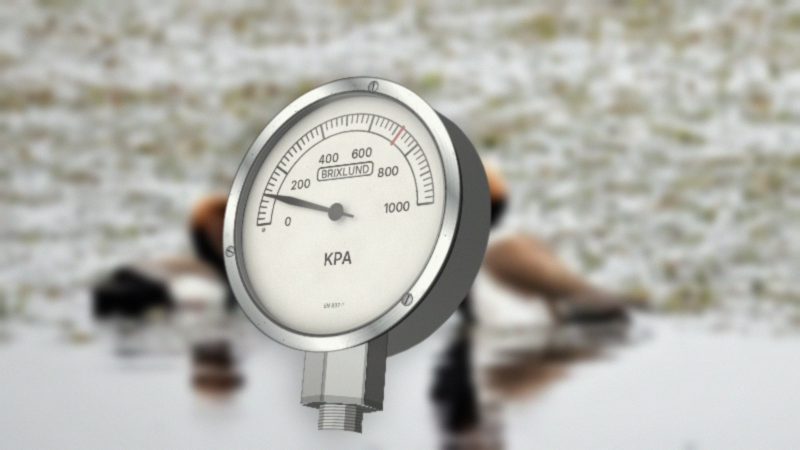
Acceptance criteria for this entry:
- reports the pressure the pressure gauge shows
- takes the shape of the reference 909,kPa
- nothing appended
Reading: 100,kPa
